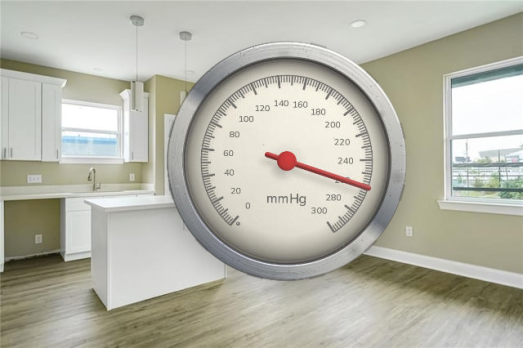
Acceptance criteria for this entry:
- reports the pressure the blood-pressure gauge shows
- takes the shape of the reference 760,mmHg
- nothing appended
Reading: 260,mmHg
